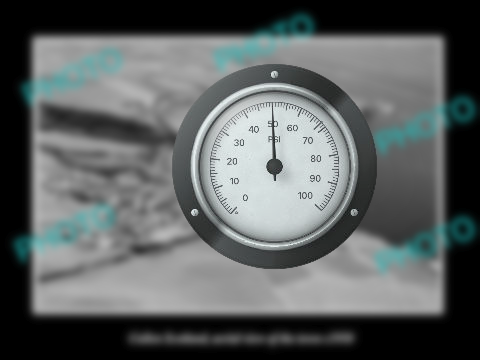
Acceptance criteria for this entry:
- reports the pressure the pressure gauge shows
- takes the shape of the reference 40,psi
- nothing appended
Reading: 50,psi
